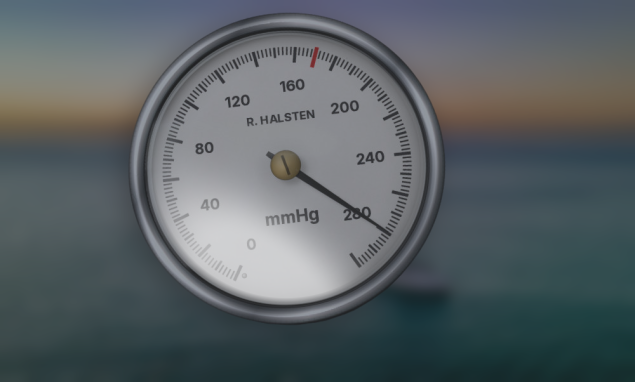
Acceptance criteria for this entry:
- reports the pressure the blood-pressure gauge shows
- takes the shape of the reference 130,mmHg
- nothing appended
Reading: 280,mmHg
